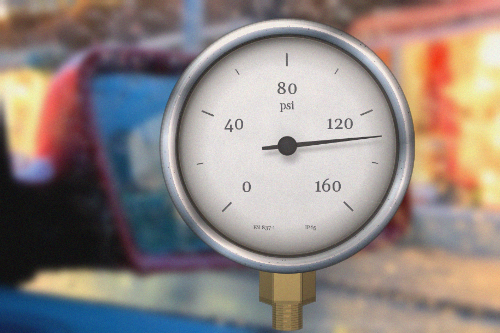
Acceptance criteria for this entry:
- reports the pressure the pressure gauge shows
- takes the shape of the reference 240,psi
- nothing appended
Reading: 130,psi
